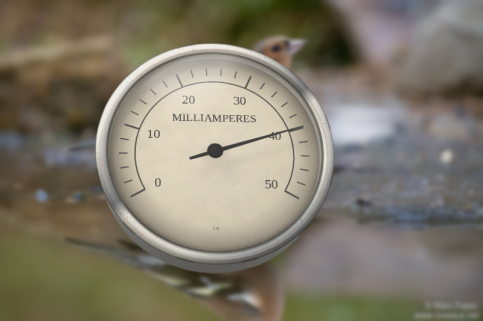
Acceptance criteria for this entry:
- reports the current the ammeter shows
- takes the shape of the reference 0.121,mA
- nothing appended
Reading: 40,mA
